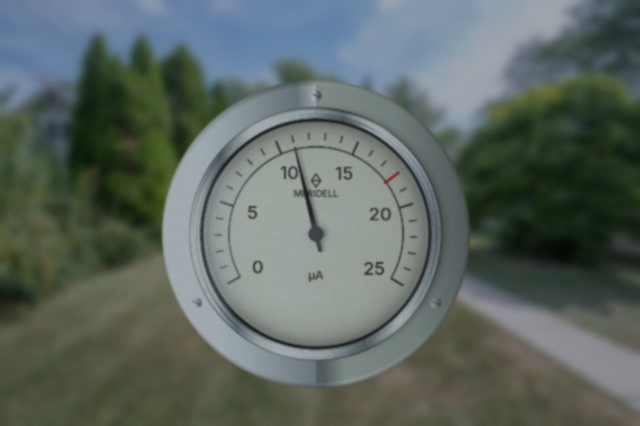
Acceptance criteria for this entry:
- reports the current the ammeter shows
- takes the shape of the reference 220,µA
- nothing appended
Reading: 11,µA
